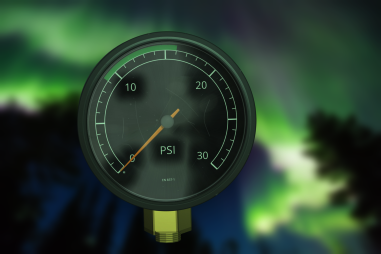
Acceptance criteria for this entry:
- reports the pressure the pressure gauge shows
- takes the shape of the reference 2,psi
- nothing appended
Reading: 0,psi
